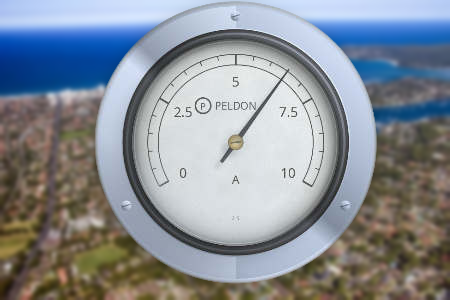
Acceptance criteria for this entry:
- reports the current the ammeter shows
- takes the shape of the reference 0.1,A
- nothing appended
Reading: 6.5,A
